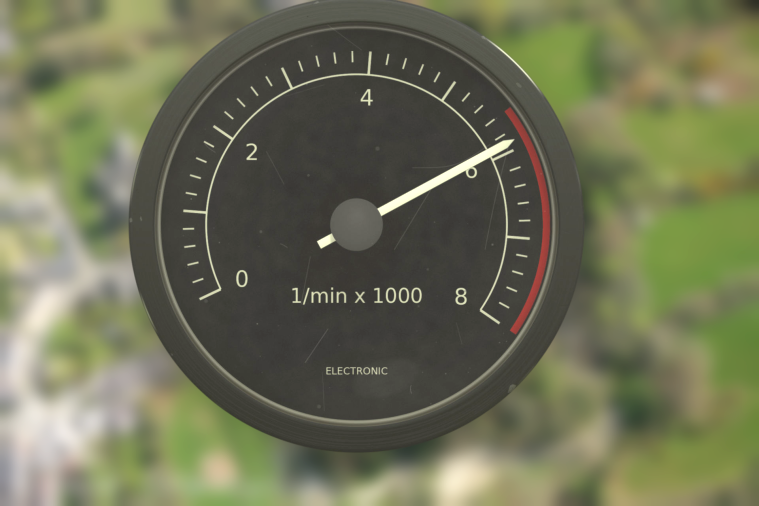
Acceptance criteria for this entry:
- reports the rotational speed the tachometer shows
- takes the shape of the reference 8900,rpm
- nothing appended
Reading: 5900,rpm
